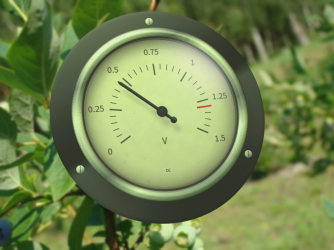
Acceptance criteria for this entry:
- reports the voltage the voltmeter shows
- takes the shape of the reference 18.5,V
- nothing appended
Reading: 0.45,V
